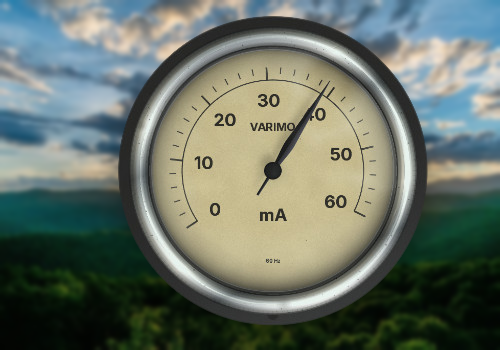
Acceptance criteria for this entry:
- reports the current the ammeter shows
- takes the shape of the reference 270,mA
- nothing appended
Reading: 39,mA
